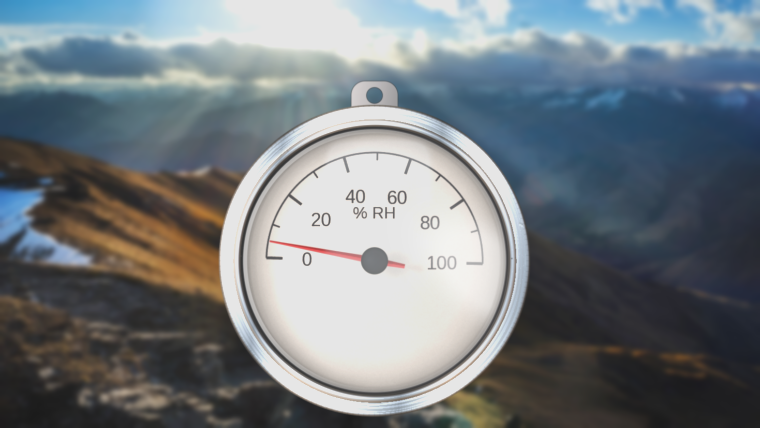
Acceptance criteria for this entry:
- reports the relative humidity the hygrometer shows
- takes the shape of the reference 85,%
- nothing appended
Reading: 5,%
